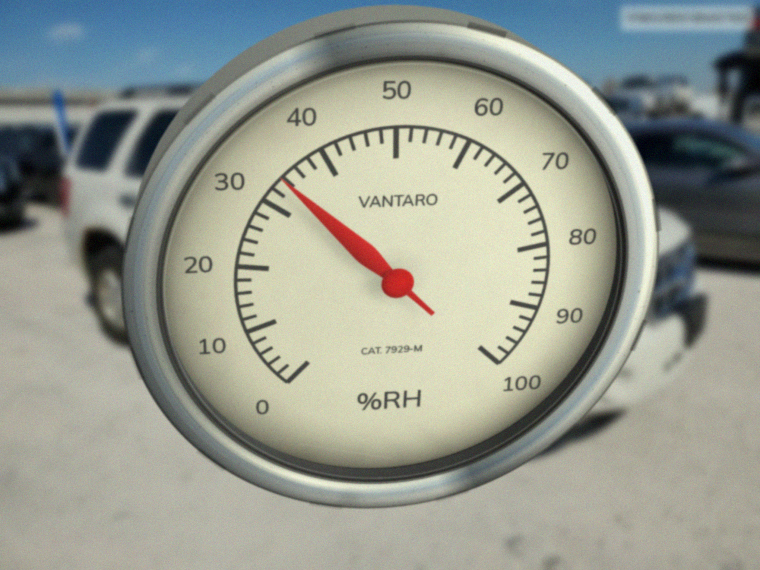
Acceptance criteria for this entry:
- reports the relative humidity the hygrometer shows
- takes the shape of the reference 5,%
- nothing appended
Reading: 34,%
